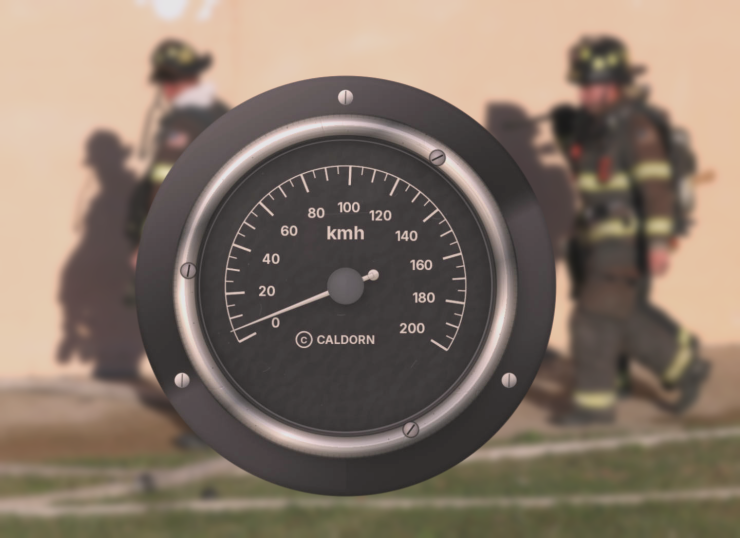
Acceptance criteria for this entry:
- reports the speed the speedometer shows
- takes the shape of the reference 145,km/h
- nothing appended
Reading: 5,km/h
